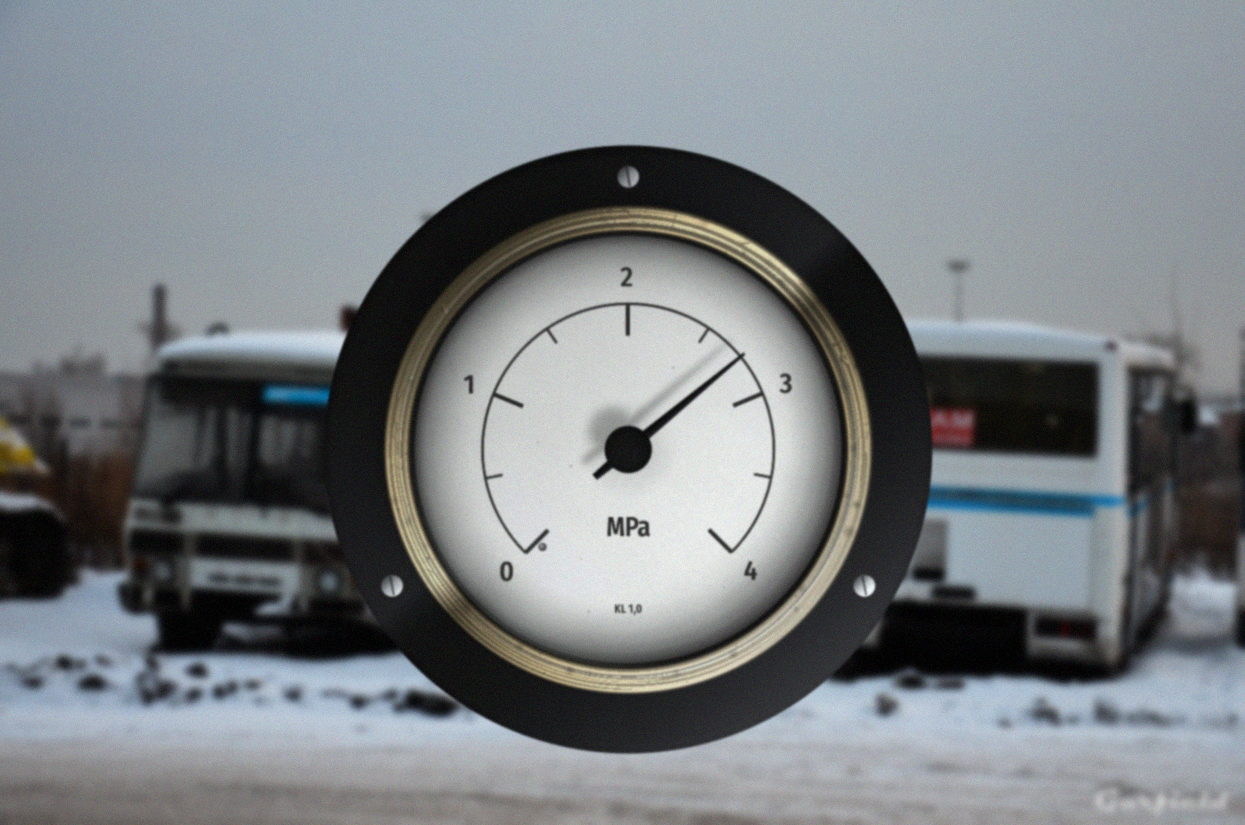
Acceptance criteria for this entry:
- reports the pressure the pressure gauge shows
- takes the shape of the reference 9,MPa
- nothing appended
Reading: 2.75,MPa
